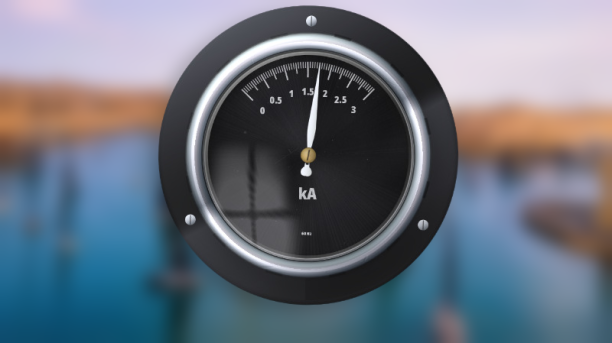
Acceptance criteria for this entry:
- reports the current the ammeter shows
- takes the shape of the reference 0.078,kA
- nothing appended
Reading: 1.75,kA
